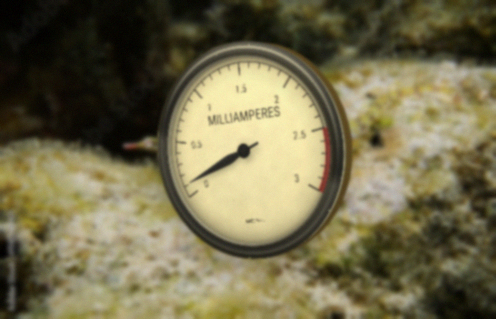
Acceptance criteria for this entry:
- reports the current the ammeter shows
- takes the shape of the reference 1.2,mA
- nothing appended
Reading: 0.1,mA
